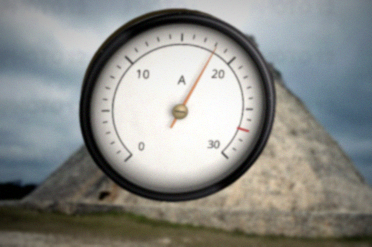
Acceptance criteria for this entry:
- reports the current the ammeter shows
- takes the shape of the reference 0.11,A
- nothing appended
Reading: 18,A
